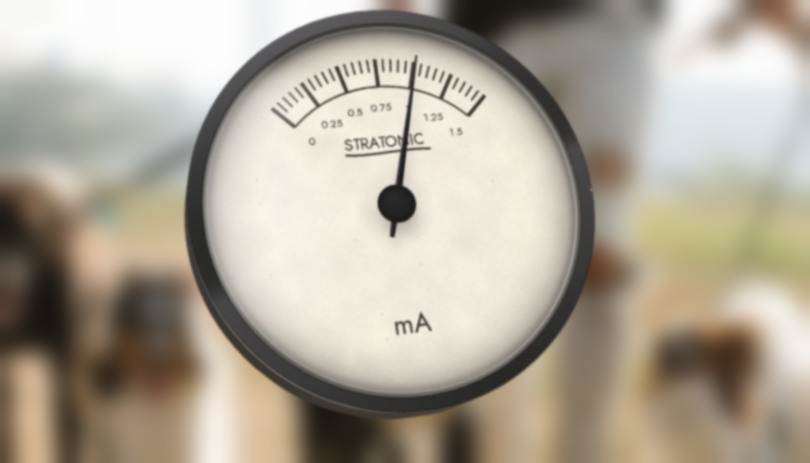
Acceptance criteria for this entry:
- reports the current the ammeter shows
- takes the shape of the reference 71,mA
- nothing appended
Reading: 1,mA
